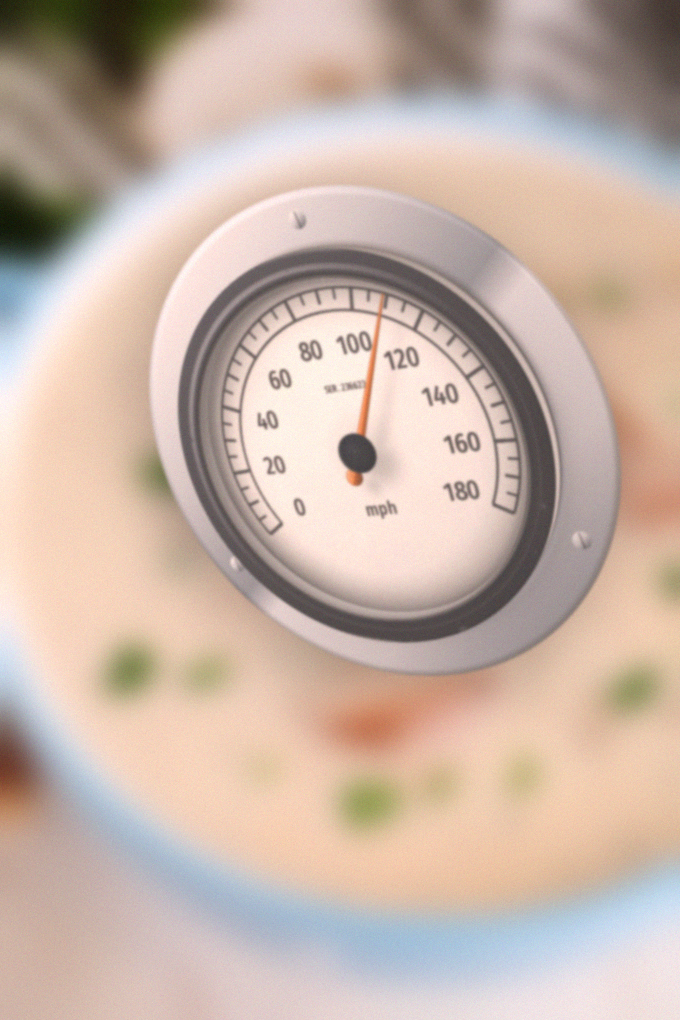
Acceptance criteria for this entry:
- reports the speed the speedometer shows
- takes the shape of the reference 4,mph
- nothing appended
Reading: 110,mph
